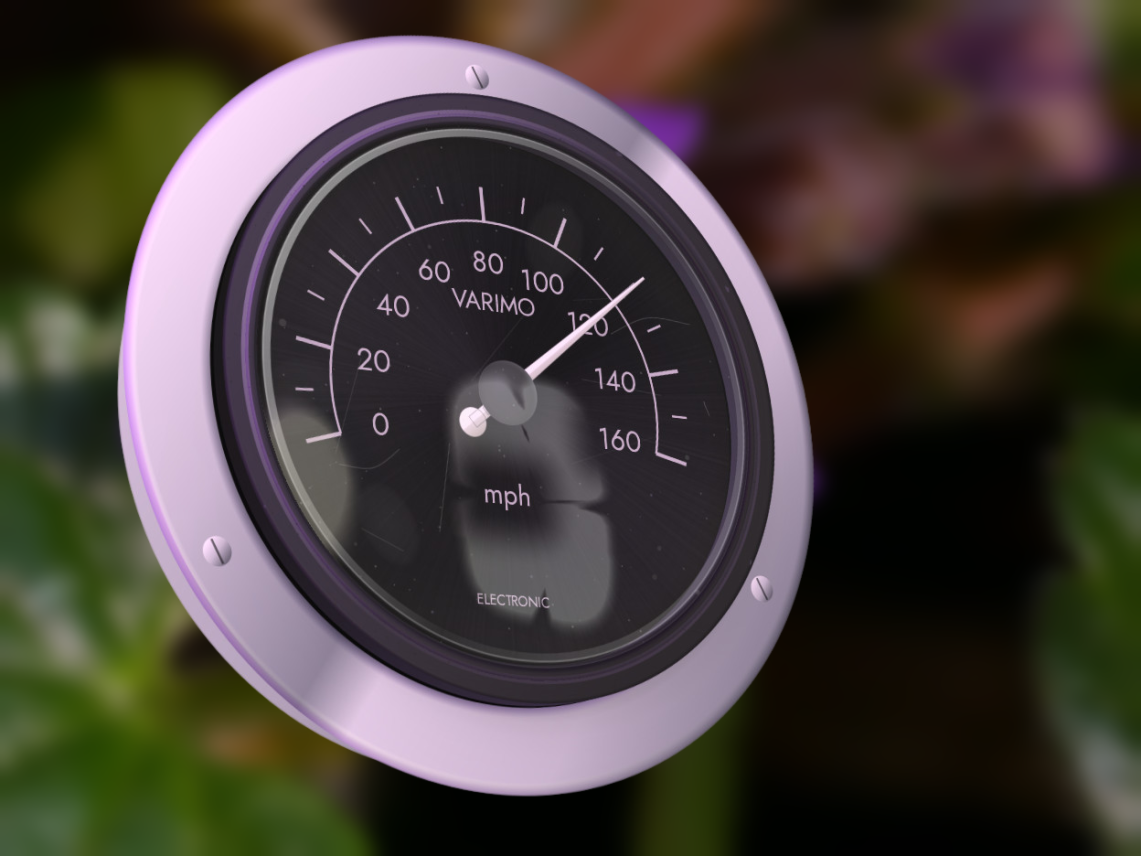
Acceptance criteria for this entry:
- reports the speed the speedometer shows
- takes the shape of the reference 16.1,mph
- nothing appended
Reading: 120,mph
